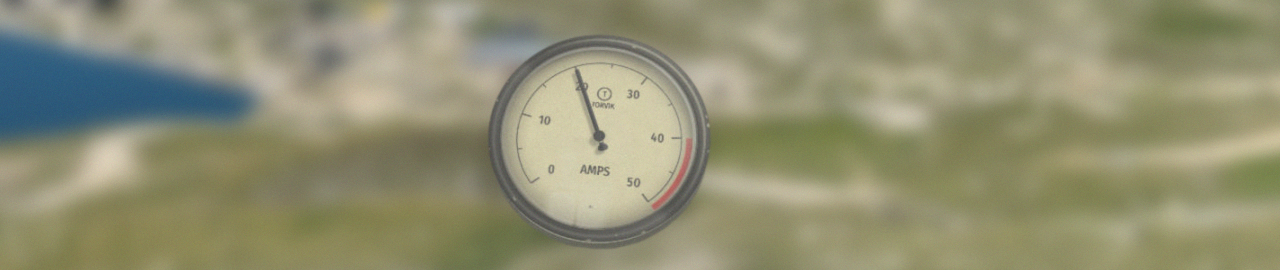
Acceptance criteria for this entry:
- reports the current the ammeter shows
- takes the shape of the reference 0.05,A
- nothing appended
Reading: 20,A
